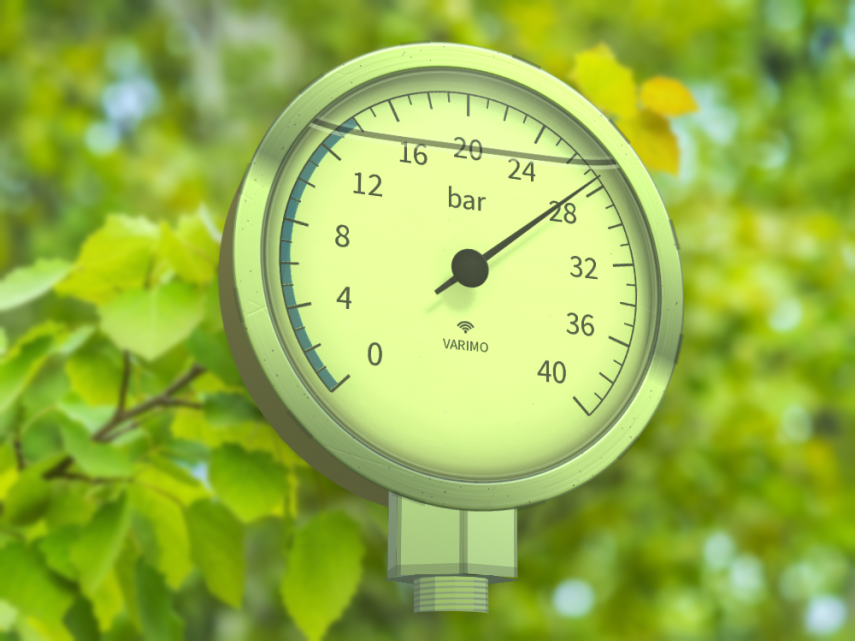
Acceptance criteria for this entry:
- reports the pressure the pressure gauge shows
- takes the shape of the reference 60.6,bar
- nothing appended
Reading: 27.5,bar
